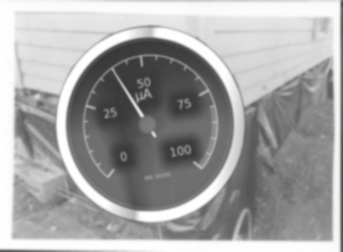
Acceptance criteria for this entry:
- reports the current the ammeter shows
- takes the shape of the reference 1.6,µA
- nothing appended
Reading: 40,µA
